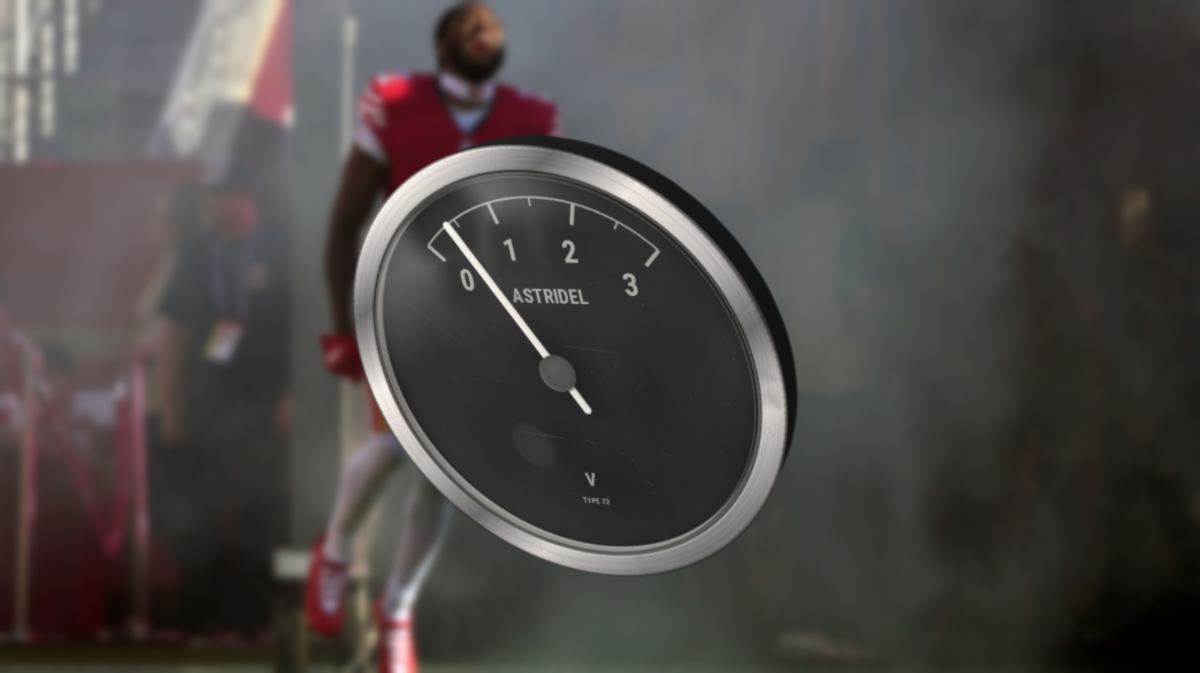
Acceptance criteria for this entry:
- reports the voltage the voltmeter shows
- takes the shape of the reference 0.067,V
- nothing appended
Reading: 0.5,V
